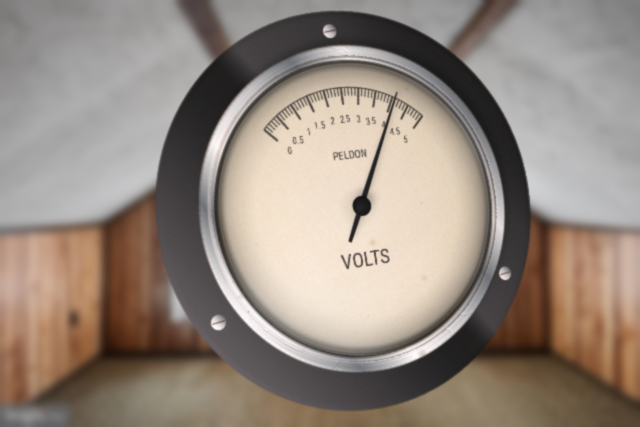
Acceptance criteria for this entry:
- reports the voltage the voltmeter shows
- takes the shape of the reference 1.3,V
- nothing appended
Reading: 4,V
